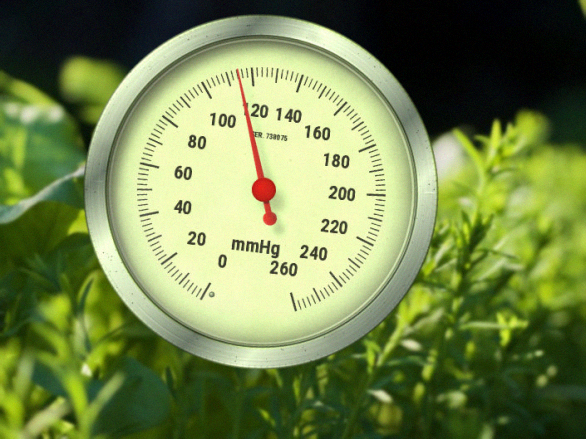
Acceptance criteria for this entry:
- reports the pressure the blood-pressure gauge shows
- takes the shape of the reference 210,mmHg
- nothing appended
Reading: 114,mmHg
